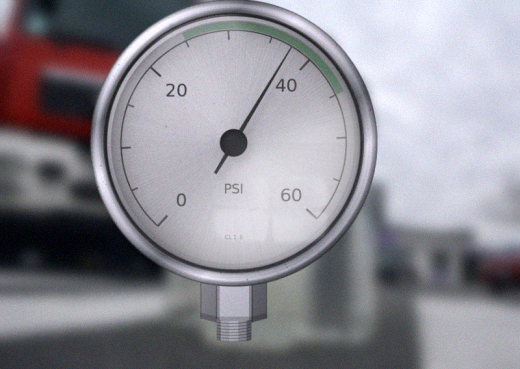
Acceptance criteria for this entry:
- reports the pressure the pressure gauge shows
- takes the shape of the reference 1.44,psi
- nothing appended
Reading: 37.5,psi
